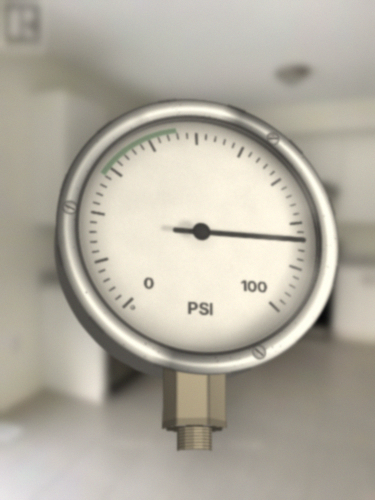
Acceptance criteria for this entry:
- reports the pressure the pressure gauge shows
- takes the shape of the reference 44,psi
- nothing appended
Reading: 84,psi
